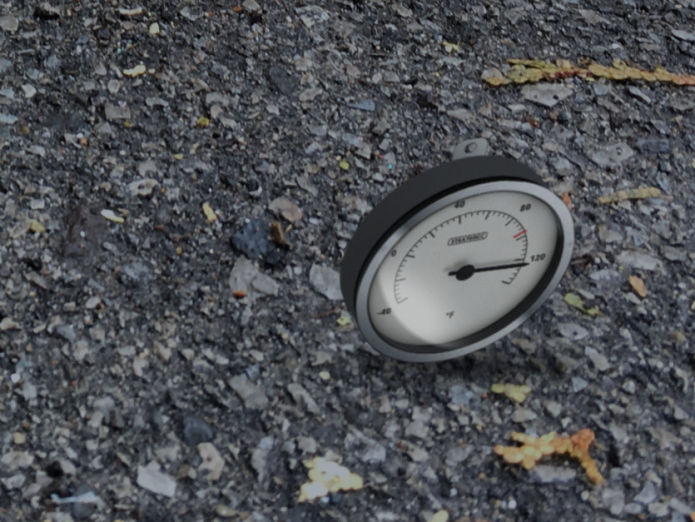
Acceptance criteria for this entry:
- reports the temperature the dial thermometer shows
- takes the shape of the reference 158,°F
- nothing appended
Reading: 120,°F
